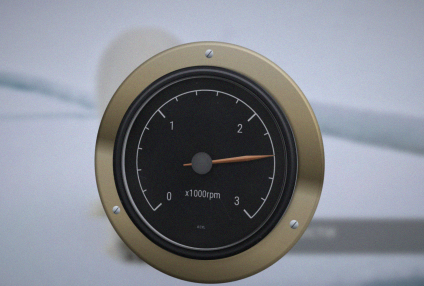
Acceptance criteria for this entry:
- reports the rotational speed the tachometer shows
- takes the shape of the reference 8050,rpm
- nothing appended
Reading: 2400,rpm
